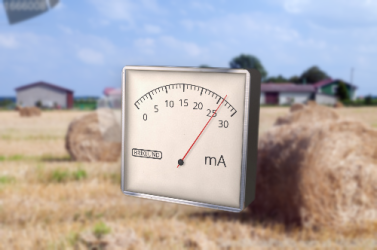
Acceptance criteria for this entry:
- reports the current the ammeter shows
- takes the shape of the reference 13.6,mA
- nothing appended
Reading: 26,mA
